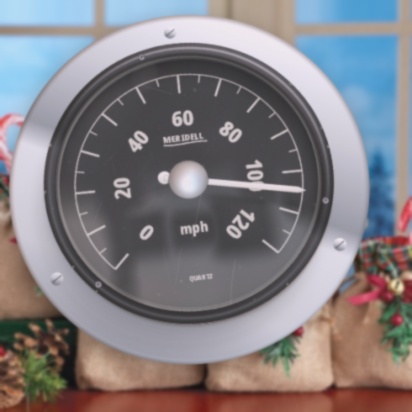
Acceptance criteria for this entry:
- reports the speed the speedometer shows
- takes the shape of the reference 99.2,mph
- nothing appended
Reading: 105,mph
